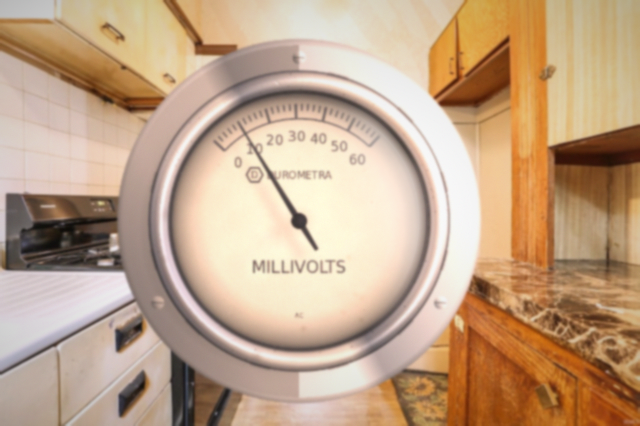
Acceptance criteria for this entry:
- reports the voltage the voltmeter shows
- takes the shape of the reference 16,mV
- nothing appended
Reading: 10,mV
